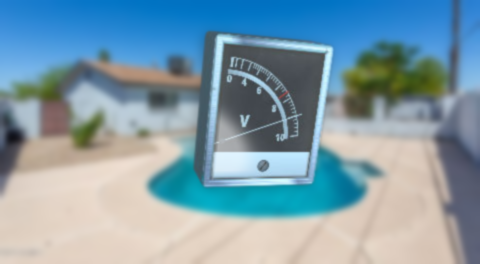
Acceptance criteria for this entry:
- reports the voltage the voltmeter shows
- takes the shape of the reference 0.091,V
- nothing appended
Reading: 9,V
